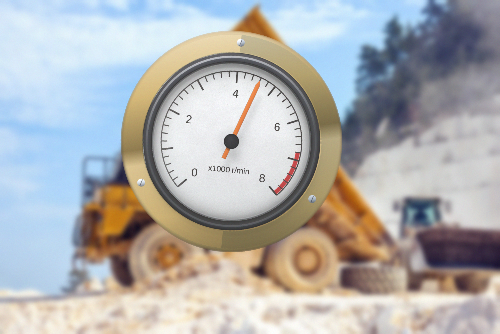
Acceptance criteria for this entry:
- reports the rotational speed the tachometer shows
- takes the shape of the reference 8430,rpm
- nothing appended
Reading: 4600,rpm
